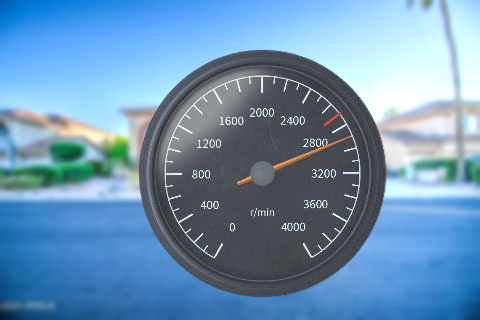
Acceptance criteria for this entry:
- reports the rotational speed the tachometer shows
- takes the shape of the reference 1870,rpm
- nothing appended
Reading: 2900,rpm
